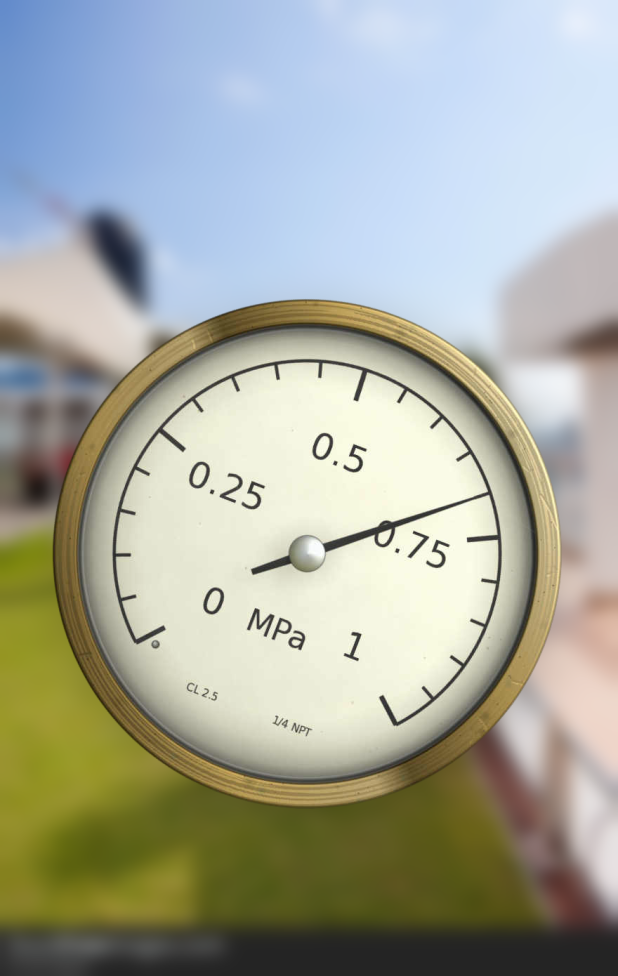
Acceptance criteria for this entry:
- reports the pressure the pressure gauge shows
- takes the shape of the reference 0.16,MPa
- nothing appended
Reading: 0.7,MPa
